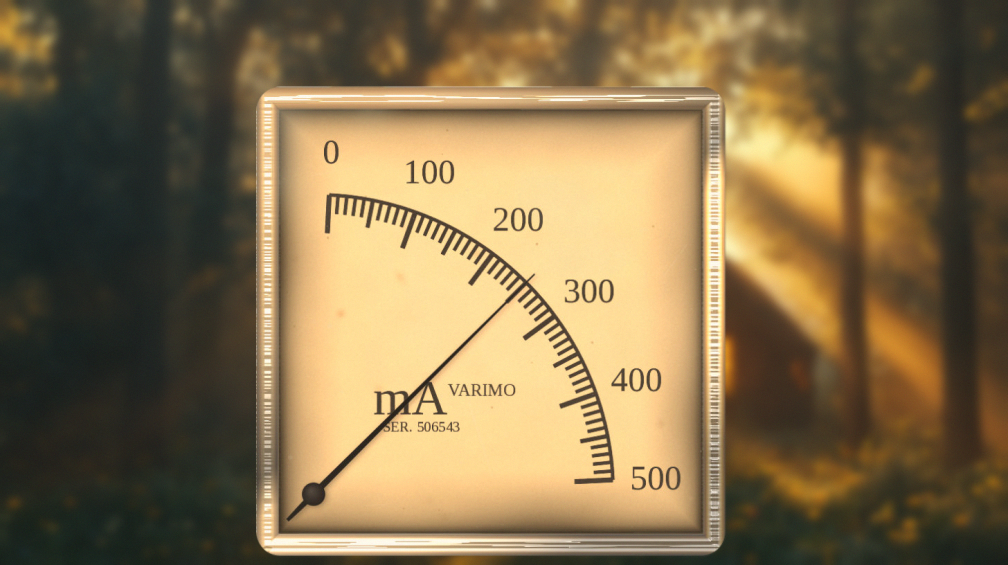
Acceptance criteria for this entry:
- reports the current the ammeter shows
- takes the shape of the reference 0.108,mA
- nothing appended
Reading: 250,mA
